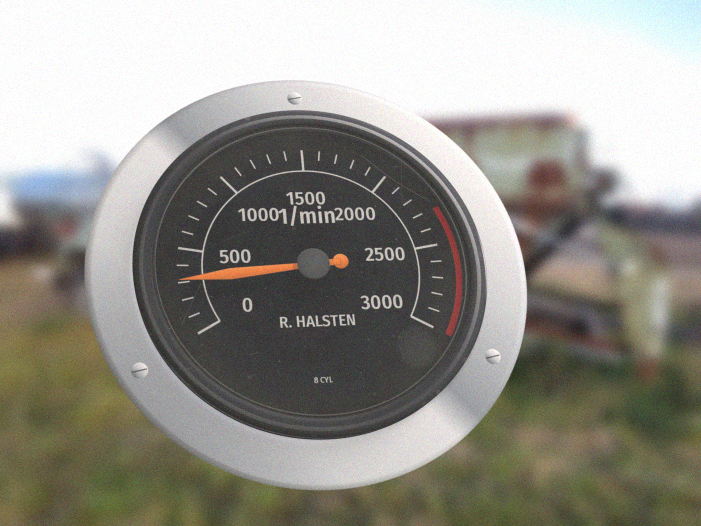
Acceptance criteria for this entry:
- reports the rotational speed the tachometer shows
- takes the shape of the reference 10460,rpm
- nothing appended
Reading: 300,rpm
